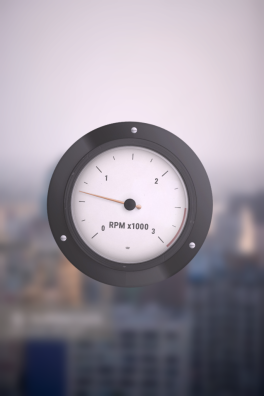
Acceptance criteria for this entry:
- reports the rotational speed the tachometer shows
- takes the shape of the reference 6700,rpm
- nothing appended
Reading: 625,rpm
